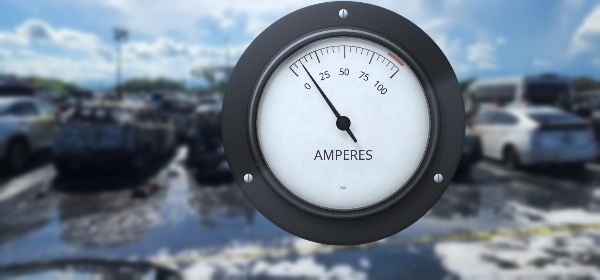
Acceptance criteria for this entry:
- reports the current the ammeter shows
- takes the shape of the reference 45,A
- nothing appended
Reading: 10,A
